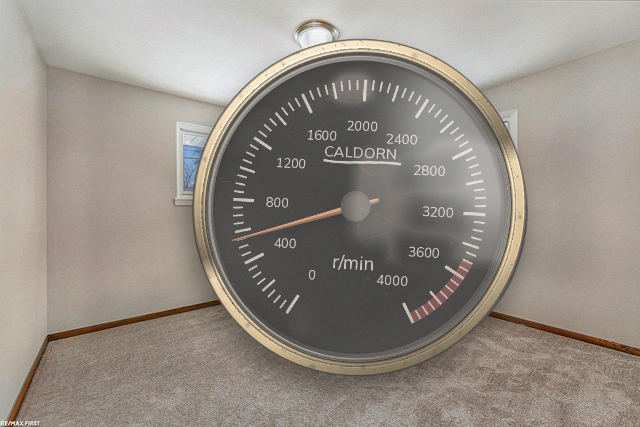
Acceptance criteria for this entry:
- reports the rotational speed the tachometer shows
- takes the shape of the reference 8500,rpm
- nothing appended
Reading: 550,rpm
